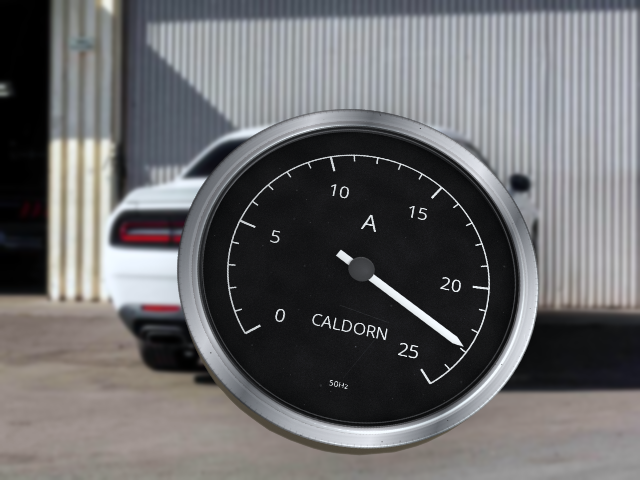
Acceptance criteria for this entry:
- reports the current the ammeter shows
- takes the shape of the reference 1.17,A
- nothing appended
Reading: 23,A
